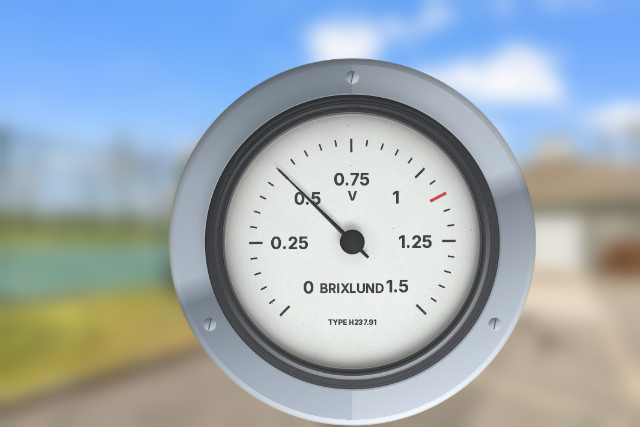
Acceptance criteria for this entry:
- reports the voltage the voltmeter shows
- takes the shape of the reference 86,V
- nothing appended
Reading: 0.5,V
